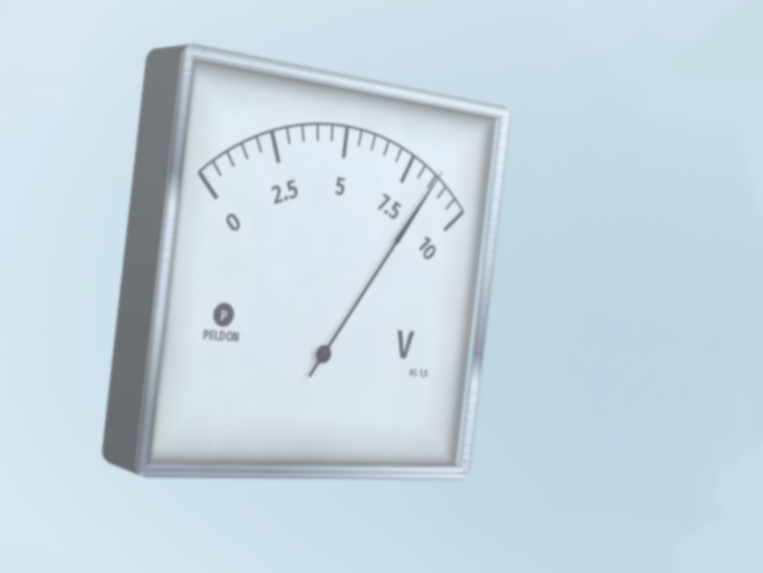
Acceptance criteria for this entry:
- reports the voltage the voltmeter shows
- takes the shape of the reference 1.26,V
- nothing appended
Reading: 8.5,V
